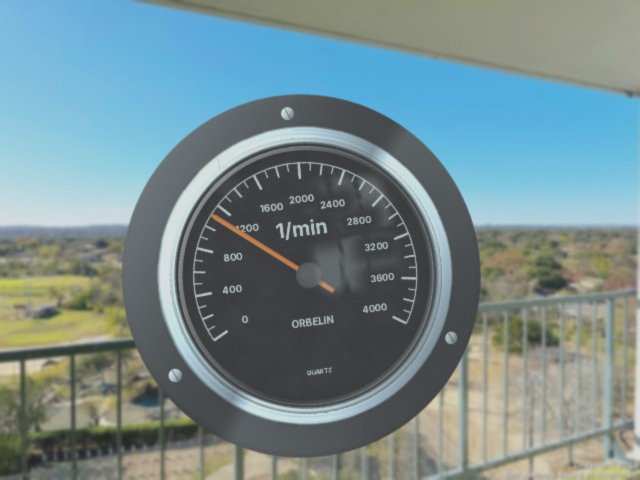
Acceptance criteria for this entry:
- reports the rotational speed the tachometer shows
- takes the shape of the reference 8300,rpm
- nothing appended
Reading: 1100,rpm
